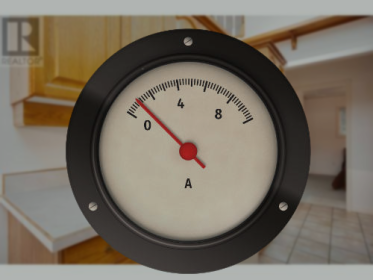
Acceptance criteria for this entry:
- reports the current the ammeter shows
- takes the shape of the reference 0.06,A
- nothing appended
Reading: 1,A
